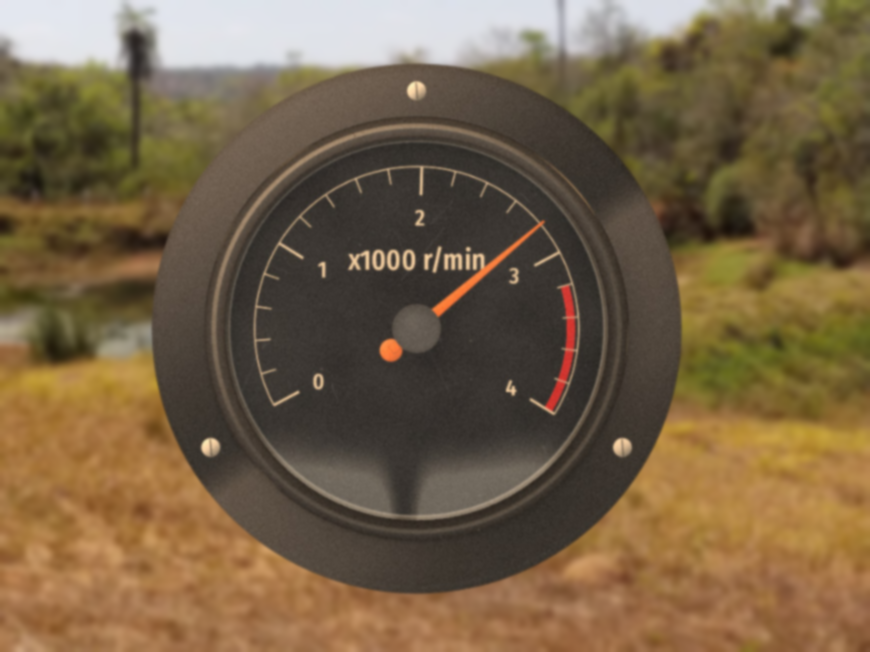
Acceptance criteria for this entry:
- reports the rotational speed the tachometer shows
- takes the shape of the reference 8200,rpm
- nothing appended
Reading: 2800,rpm
